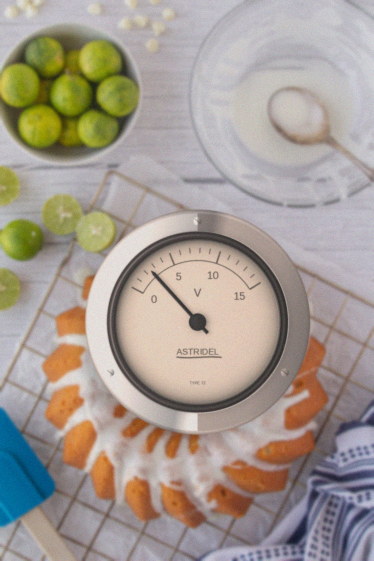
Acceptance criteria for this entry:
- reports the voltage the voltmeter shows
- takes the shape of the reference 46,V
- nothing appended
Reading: 2.5,V
